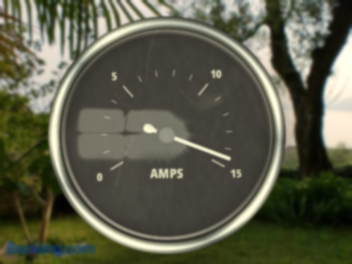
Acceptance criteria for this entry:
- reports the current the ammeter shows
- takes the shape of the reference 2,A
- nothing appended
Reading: 14.5,A
